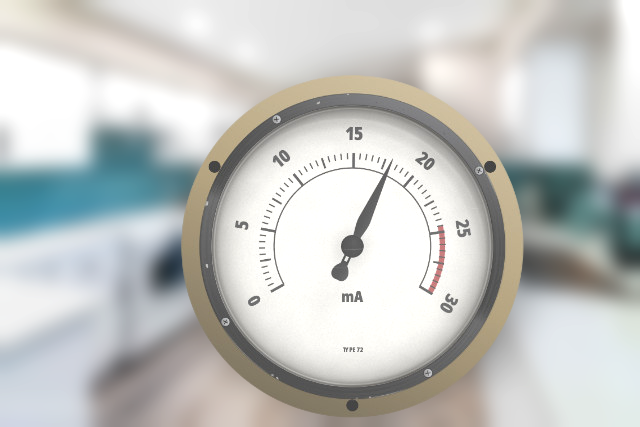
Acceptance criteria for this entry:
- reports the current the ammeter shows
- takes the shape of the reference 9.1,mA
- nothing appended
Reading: 18,mA
